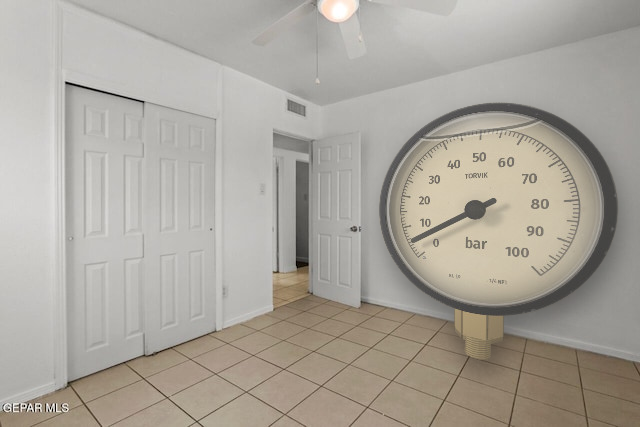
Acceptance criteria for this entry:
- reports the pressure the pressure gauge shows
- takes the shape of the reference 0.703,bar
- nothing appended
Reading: 5,bar
